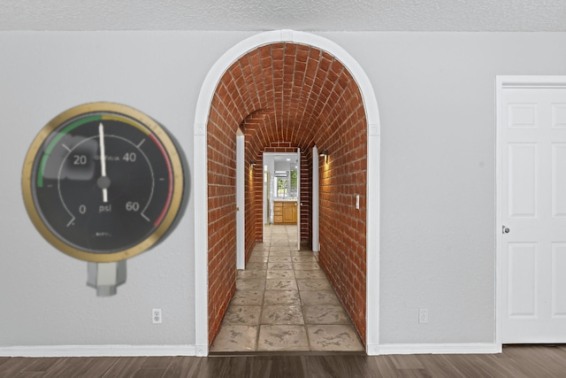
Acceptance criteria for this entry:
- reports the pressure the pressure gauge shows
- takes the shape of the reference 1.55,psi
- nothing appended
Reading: 30,psi
